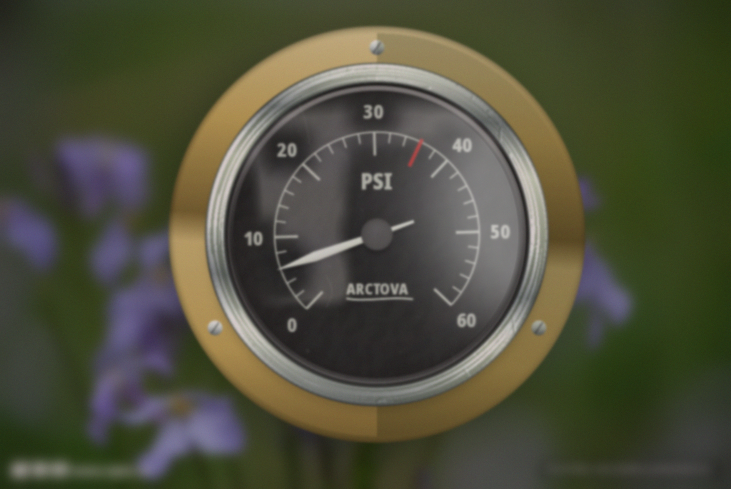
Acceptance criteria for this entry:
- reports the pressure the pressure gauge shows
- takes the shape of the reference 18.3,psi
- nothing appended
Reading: 6,psi
